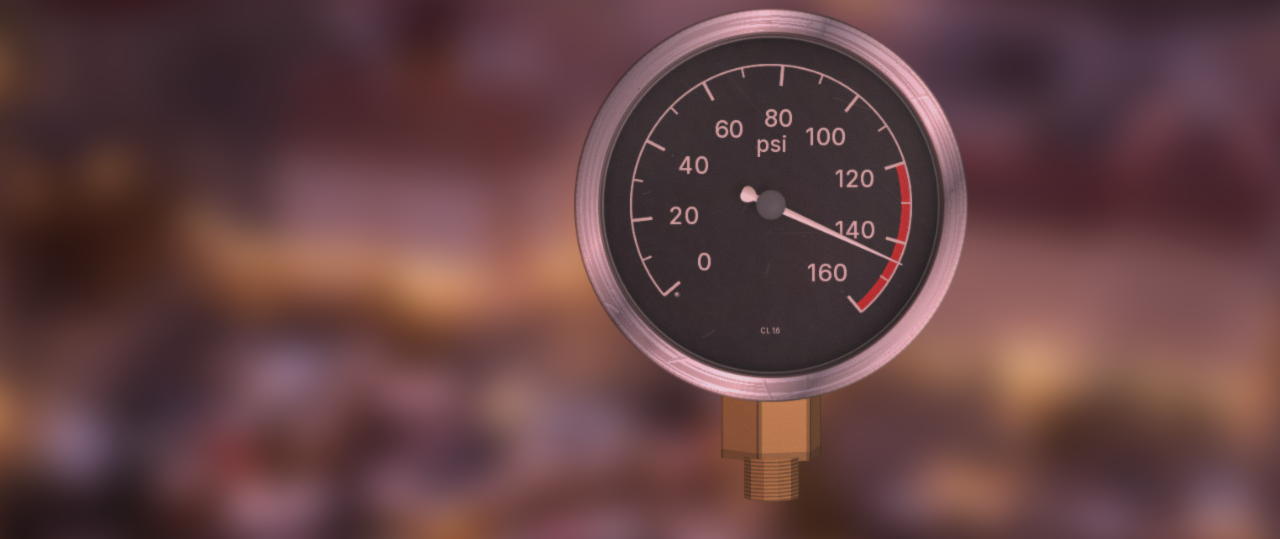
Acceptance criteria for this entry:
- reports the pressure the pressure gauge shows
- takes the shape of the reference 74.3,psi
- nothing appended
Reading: 145,psi
